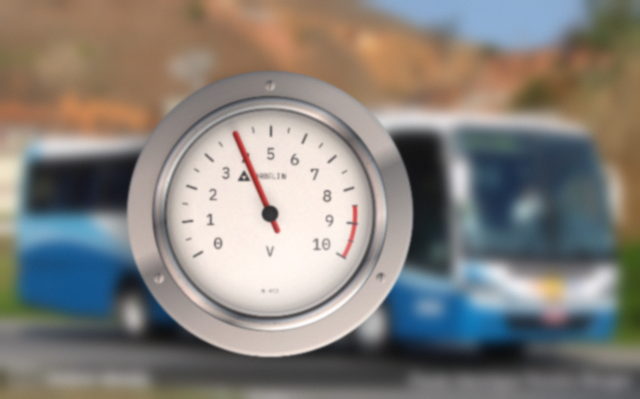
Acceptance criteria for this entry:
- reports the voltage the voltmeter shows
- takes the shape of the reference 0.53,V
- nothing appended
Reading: 4,V
